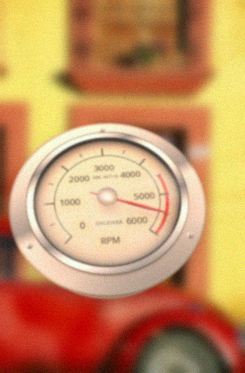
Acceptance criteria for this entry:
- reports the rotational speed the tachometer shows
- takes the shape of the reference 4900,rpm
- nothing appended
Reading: 5500,rpm
